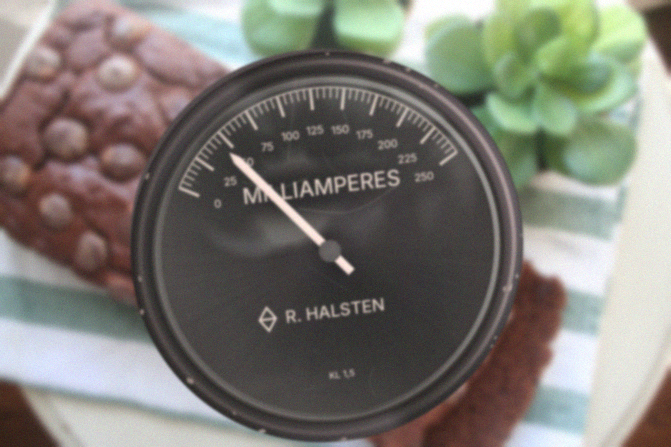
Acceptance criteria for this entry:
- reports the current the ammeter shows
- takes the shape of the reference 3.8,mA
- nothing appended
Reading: 45,mA
